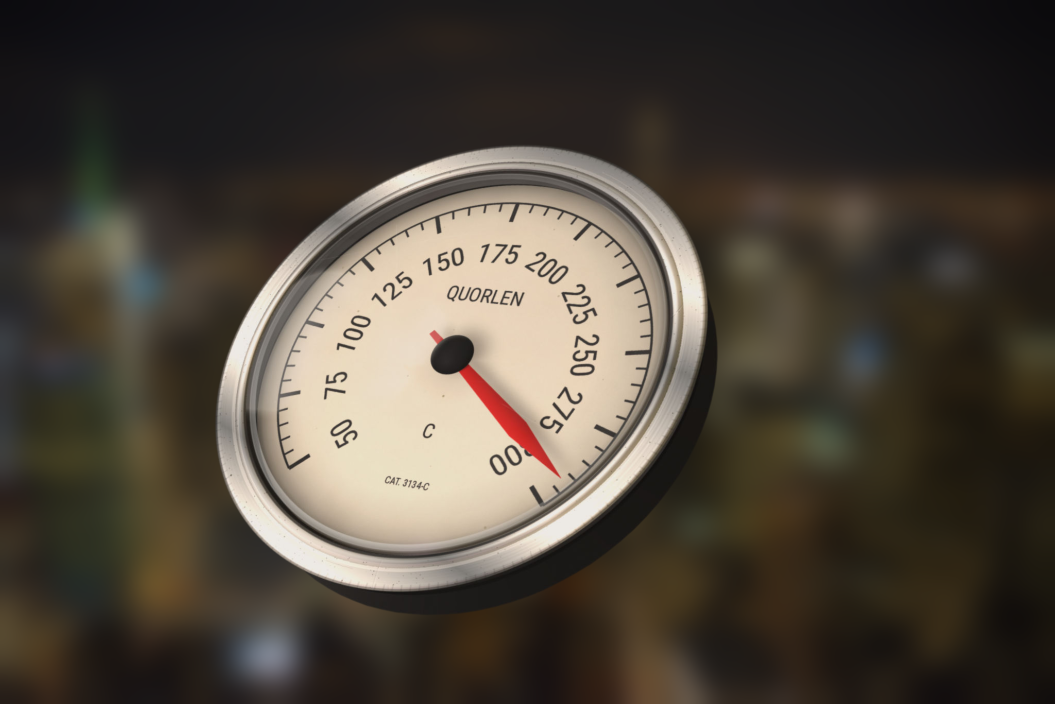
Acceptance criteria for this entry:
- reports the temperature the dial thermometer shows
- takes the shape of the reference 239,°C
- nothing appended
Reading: 292.5,°C
